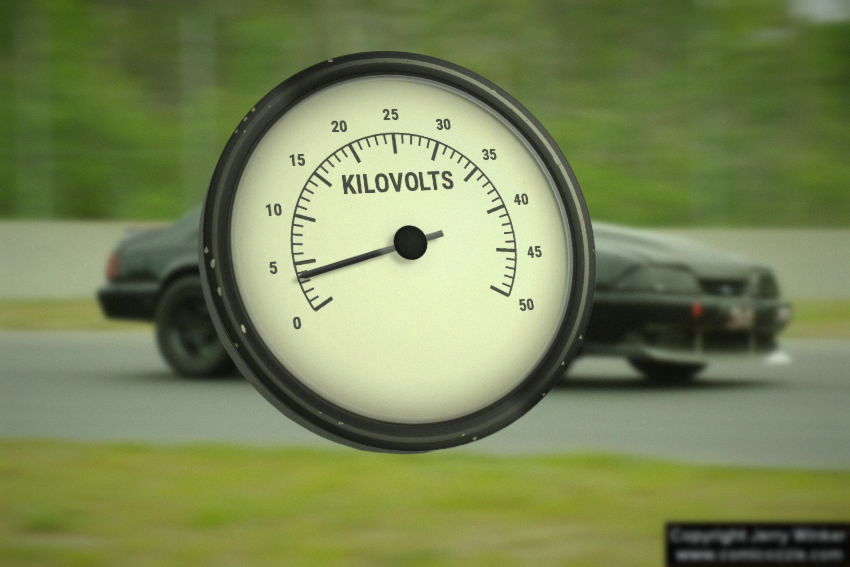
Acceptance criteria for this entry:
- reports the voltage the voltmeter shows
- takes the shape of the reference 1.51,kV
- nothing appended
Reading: 3.5,kV
